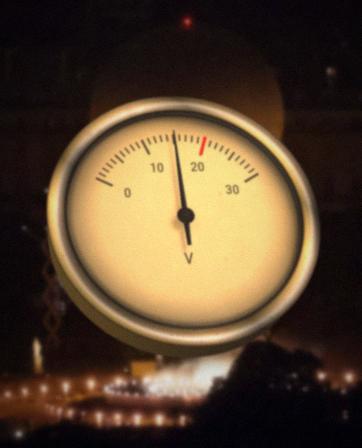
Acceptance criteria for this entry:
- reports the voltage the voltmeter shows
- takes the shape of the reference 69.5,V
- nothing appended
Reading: 15,V
